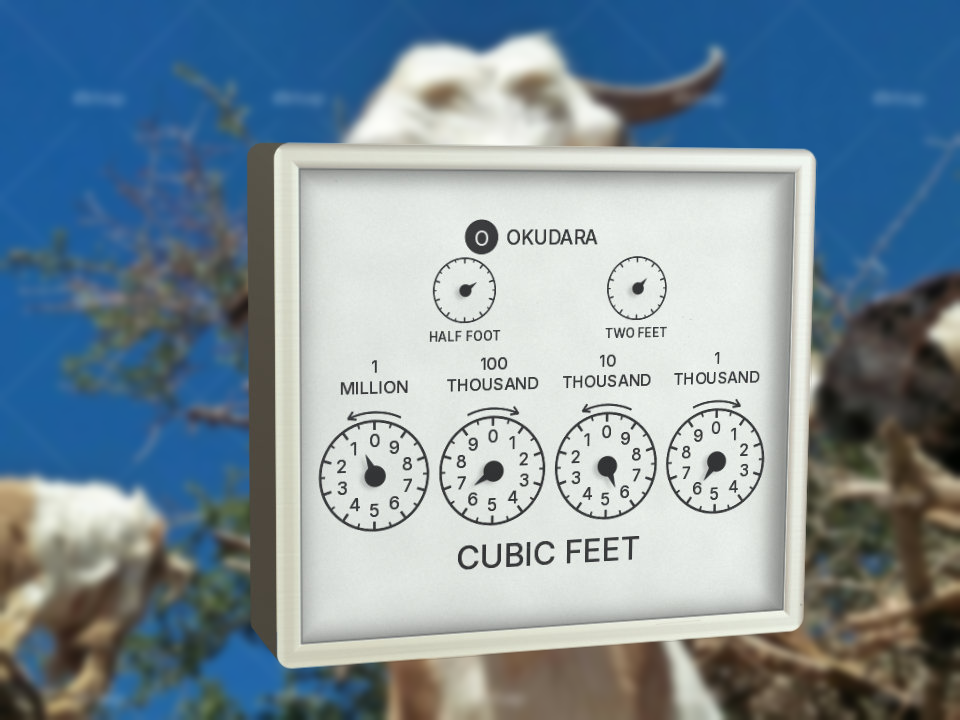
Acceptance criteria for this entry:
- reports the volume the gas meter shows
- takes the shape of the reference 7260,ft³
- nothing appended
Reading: 65600,ft³
